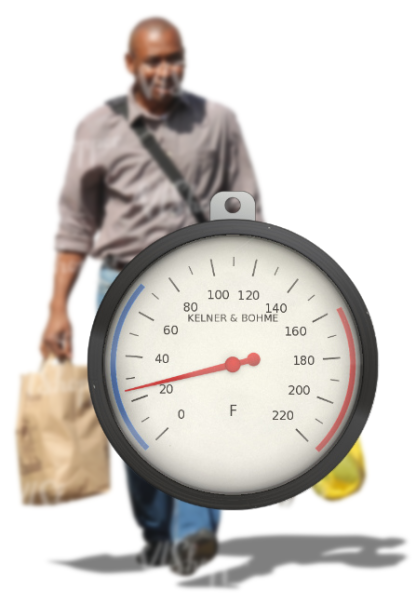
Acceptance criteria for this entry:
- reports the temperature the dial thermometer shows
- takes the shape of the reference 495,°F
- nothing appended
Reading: 25,°F
